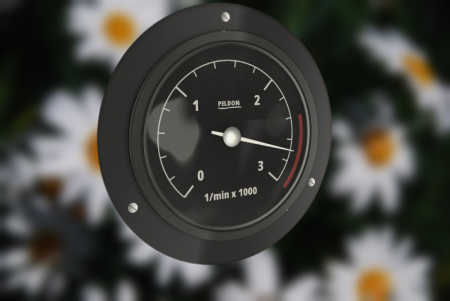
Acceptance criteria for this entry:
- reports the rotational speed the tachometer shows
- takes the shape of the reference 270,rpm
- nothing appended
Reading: 2700,rpm
